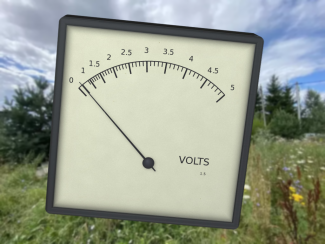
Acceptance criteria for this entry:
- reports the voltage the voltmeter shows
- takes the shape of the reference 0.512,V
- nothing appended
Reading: 0.5,V
